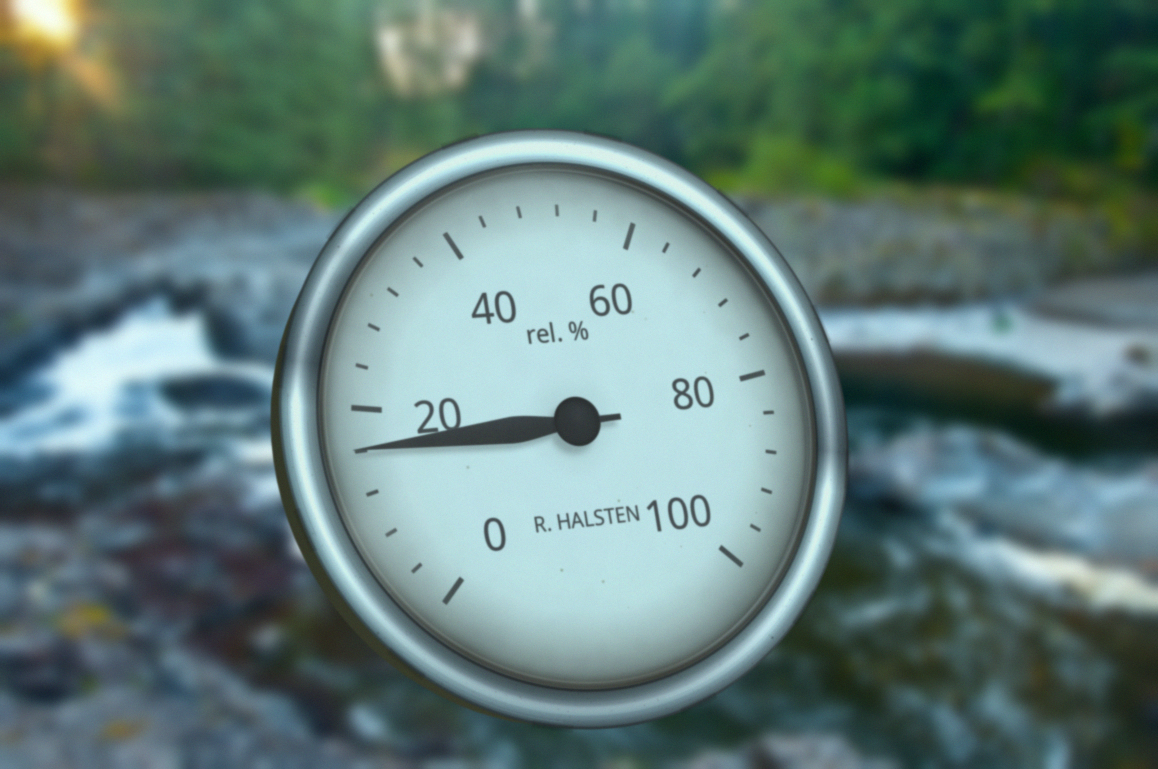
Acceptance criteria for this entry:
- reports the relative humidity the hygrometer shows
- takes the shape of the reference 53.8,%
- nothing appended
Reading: 16,%
